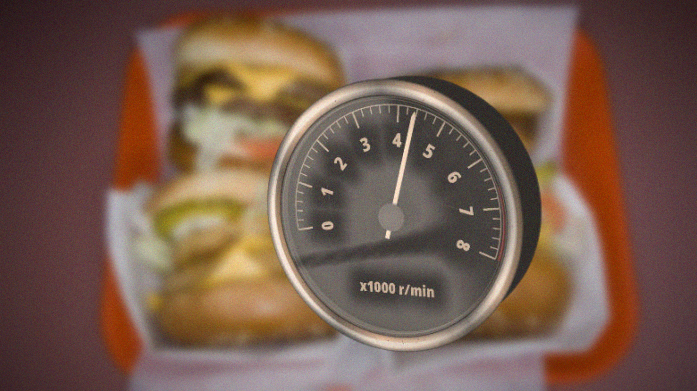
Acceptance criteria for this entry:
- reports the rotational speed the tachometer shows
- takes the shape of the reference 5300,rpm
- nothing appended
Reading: 4400,rpm
